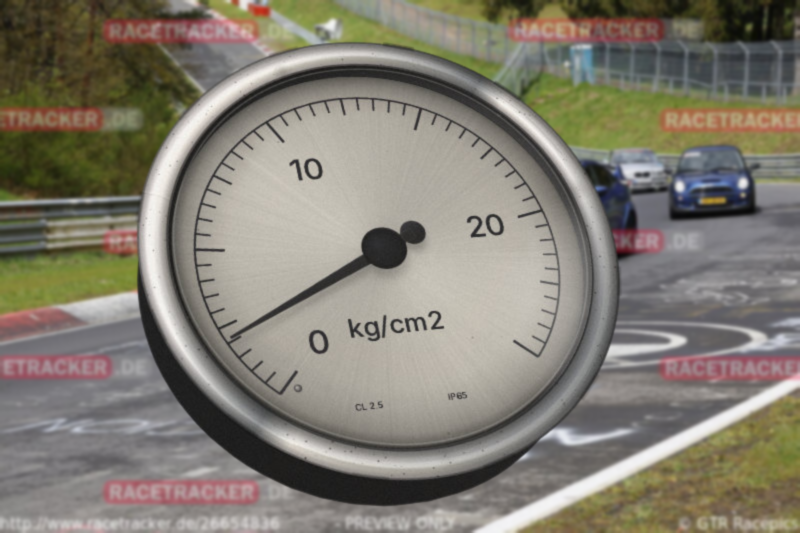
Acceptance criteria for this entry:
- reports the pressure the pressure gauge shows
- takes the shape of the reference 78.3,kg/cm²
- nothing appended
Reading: 2,kg/cm²
